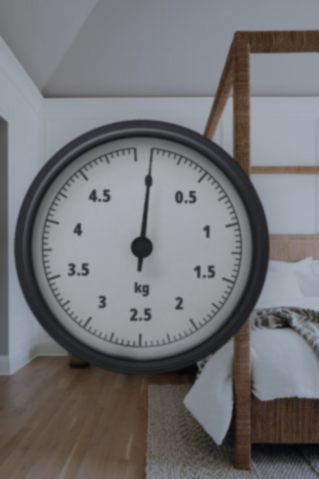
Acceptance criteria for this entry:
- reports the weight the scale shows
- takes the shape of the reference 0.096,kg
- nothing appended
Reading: 0,kg
